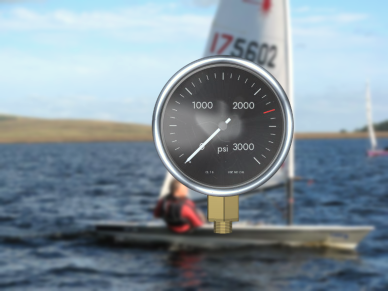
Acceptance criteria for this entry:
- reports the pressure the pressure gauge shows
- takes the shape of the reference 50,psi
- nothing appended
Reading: 0,psi
